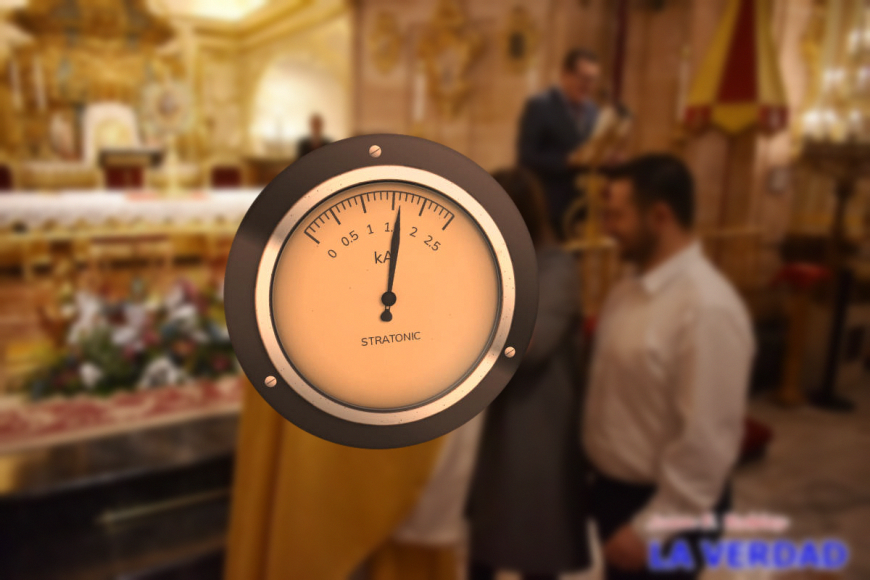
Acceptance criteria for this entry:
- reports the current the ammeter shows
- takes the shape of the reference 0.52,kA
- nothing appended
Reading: 1.6,kA
